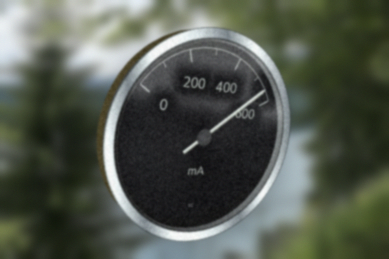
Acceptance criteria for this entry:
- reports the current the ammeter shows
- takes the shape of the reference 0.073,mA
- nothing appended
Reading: 550,mA
